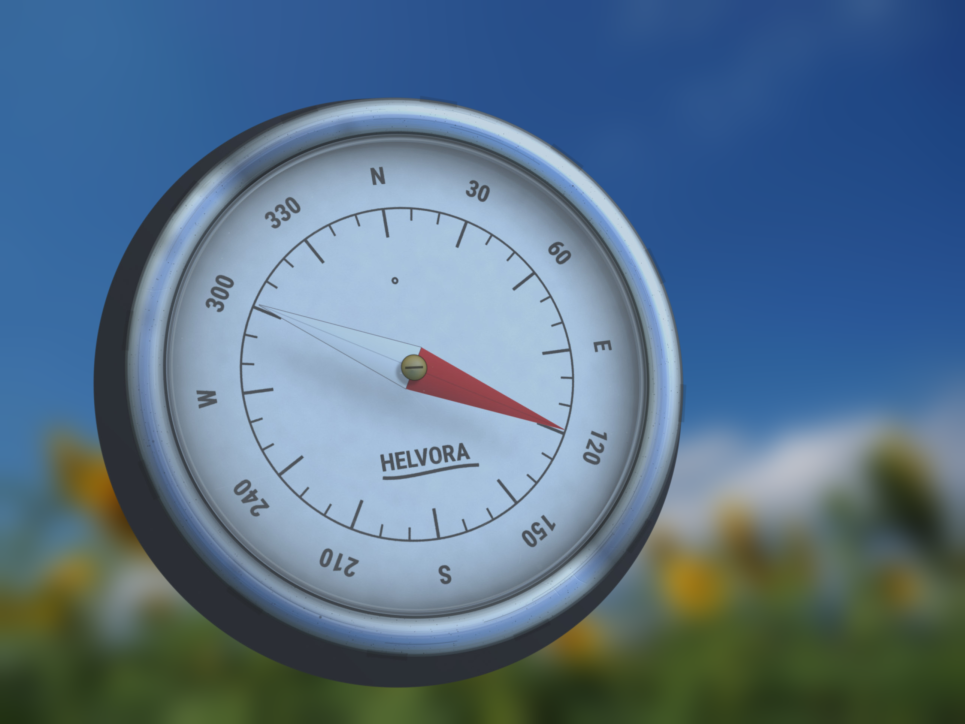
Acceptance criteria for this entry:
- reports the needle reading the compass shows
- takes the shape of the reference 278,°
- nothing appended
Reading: 120,°
